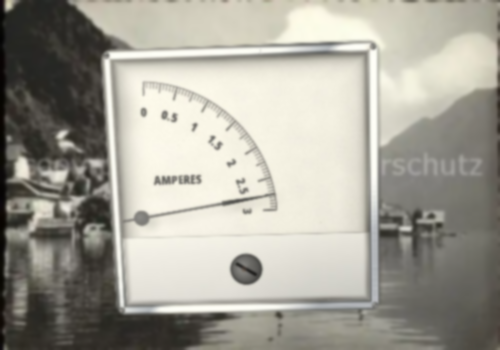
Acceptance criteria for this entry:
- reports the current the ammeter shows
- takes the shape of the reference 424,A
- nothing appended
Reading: 2.75,A
